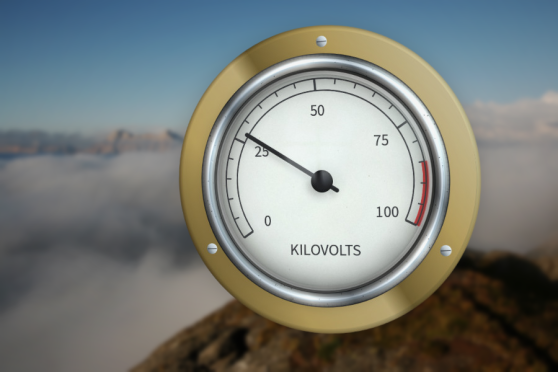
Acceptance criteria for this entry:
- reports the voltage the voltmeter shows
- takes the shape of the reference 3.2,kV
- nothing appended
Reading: 27.5,kV
